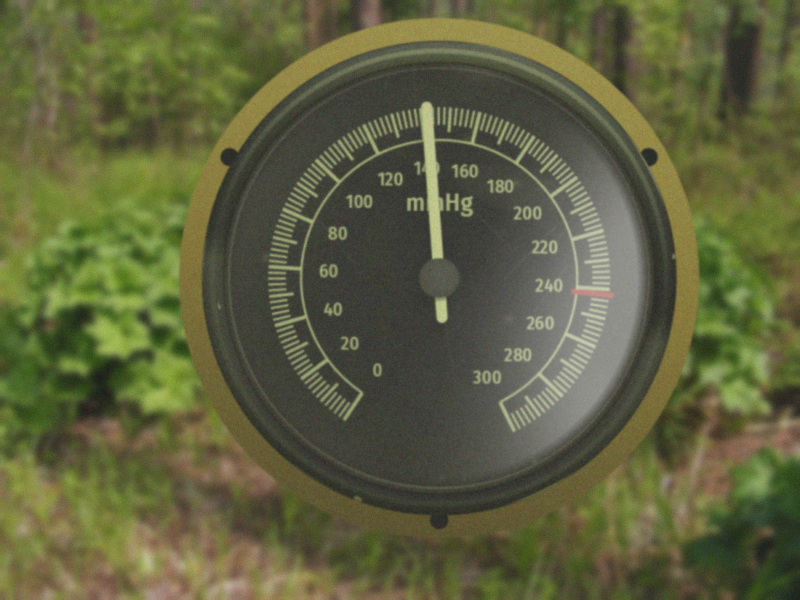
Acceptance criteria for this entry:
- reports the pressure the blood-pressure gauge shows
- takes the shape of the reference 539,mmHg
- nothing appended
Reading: 142,mmHg
